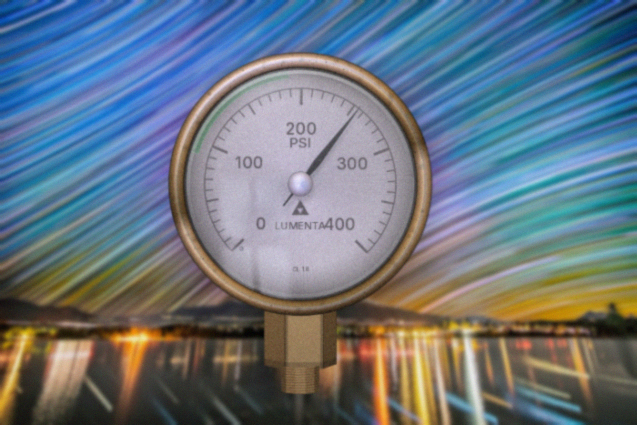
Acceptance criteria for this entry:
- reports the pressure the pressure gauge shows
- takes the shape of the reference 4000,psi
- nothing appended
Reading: 255,psi
